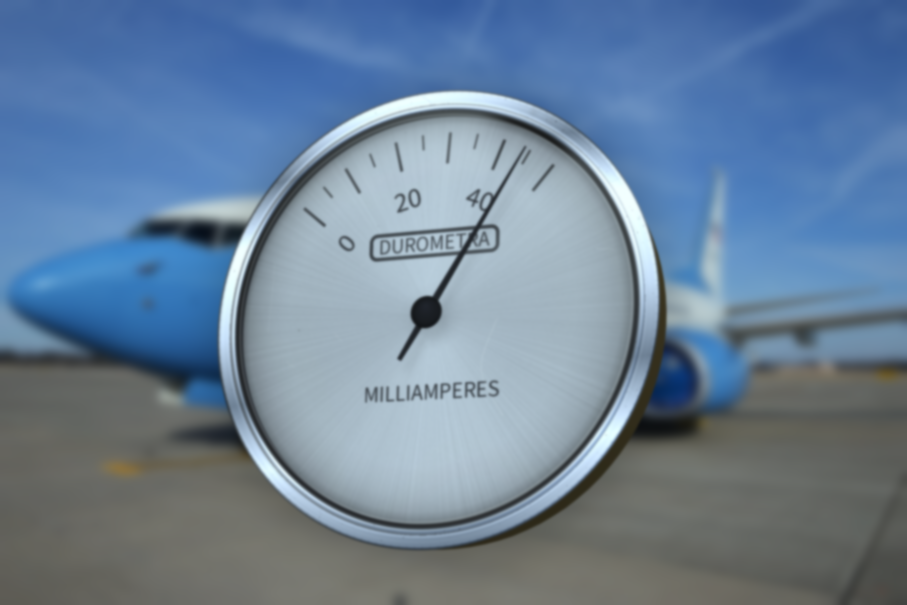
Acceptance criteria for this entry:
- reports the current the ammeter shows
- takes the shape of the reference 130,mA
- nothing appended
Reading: 45,mA
